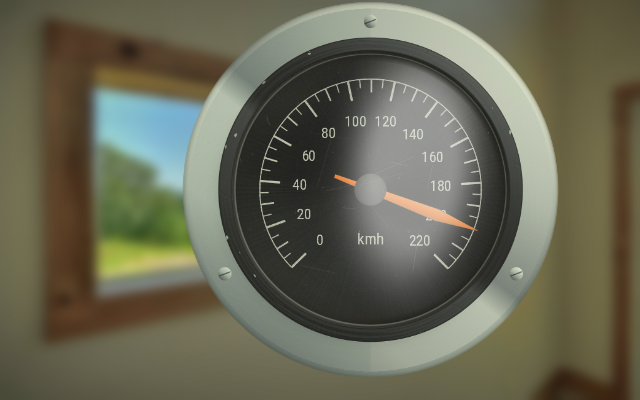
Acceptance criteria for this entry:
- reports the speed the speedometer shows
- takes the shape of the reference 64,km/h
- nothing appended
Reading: 200,km/h
